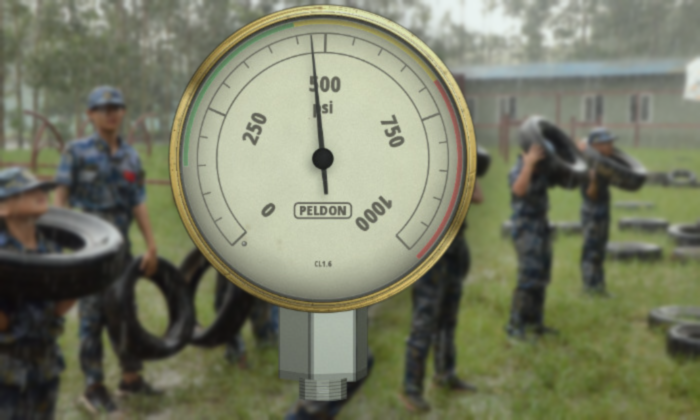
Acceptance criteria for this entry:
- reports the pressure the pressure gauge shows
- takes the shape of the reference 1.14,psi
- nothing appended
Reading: 475,psi
